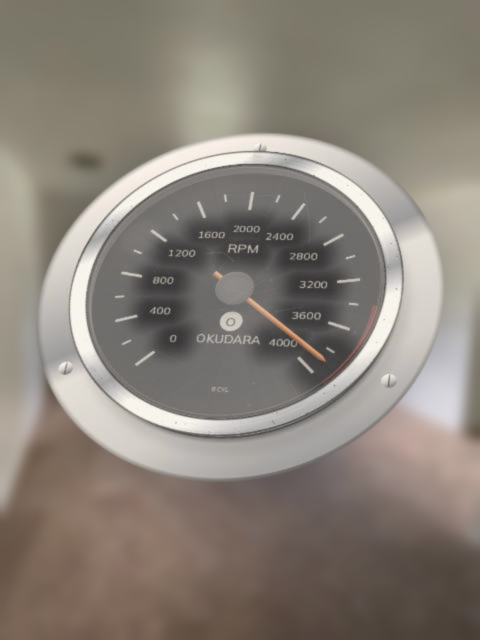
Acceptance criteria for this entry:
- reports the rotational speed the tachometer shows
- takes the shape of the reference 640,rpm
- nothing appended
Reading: 3900,rpm
